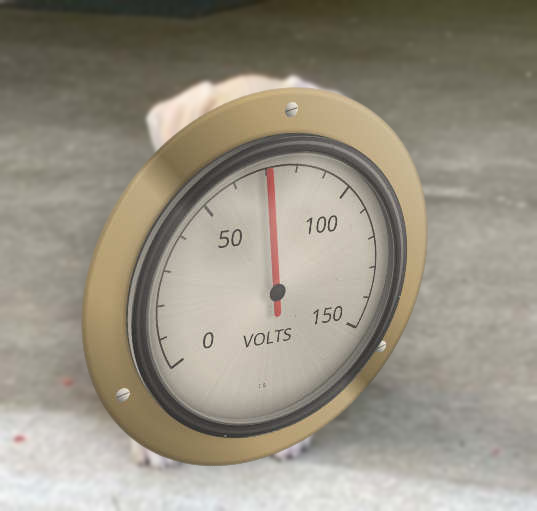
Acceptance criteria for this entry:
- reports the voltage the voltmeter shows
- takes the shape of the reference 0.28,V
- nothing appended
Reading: 70,V
